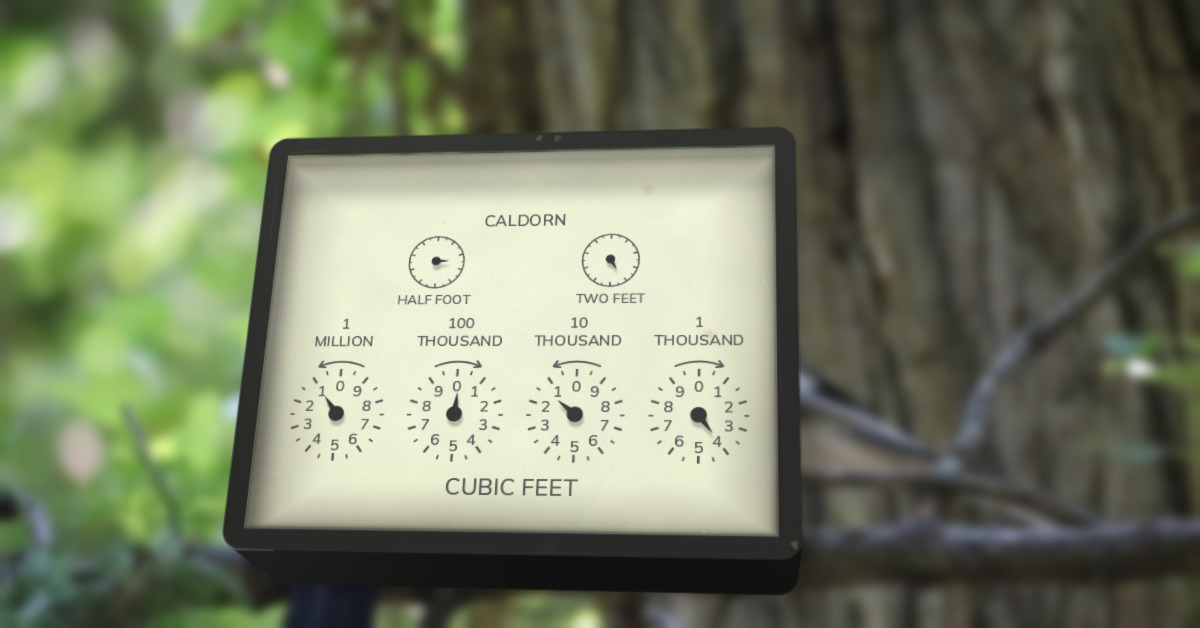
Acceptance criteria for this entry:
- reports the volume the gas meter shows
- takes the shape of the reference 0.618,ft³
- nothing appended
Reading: 101400,ft³
